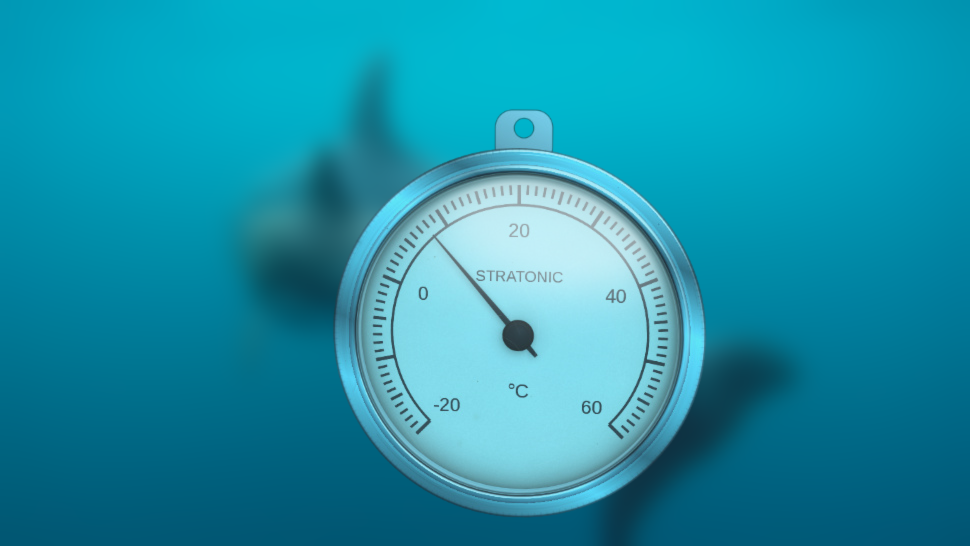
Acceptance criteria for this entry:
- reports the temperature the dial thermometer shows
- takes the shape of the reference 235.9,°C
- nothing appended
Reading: 8,°C
